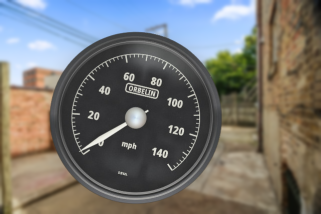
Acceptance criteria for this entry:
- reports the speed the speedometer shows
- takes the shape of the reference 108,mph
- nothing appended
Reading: 2,mph
